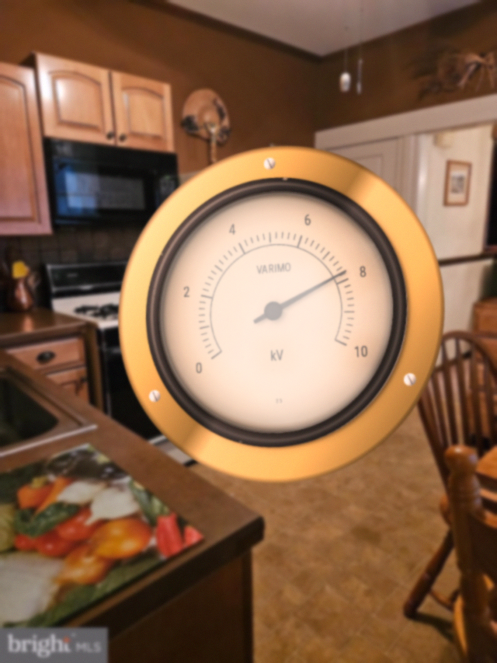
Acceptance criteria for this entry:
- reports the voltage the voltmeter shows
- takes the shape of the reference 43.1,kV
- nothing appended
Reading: 7.8,kV
